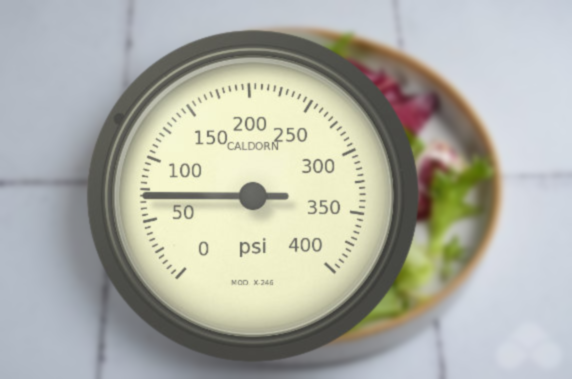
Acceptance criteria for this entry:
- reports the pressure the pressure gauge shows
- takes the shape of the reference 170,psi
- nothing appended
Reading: 70,psi
